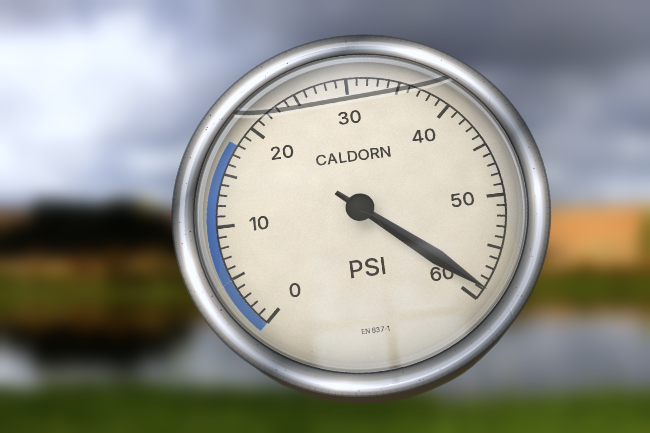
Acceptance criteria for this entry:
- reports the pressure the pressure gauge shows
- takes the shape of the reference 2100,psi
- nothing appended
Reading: 59,psi
